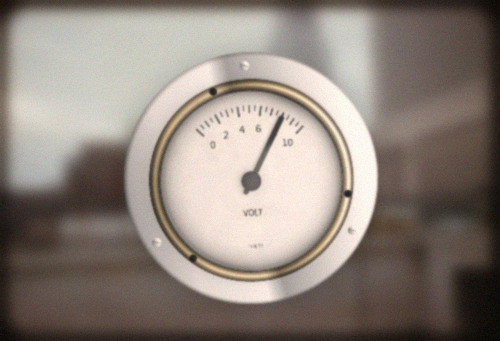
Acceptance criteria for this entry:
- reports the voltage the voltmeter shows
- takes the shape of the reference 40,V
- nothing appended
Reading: 8,V
